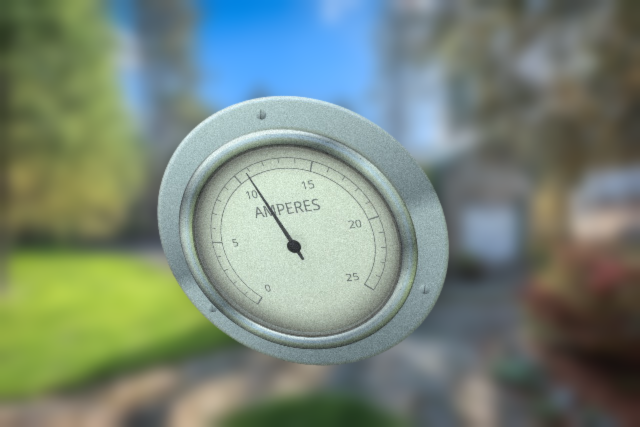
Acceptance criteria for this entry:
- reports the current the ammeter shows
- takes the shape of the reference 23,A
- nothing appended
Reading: 11,A
